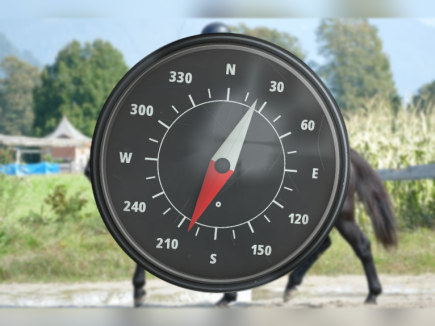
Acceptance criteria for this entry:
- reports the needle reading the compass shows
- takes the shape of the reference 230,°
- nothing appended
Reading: 202.5,°
